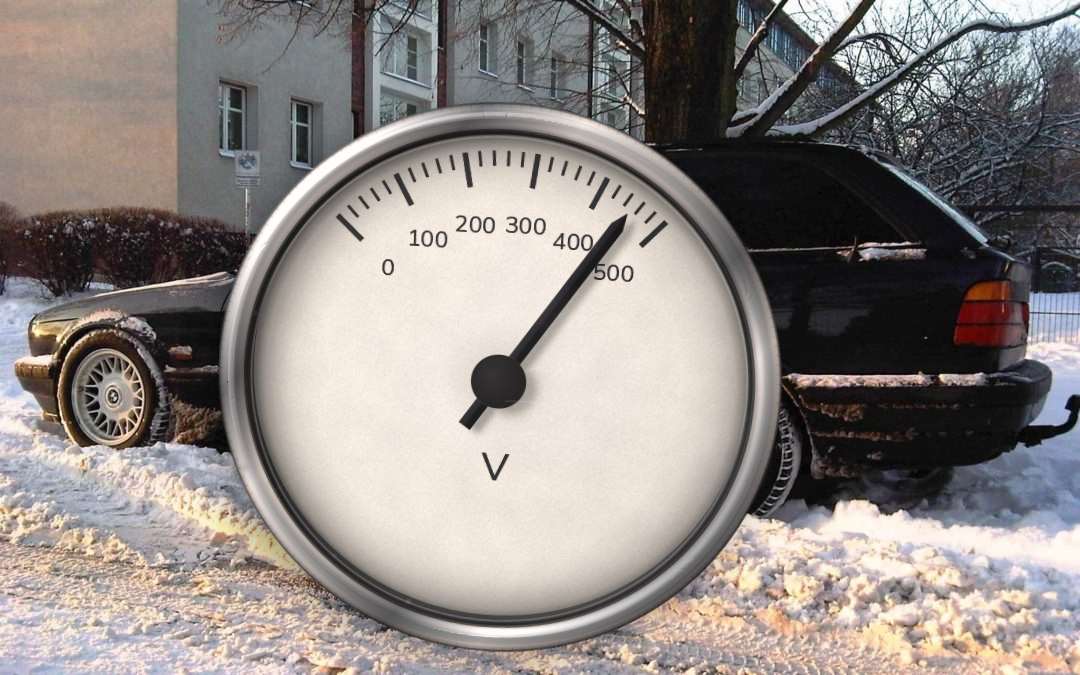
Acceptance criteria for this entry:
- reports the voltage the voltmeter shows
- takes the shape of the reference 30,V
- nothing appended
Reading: 450,V
